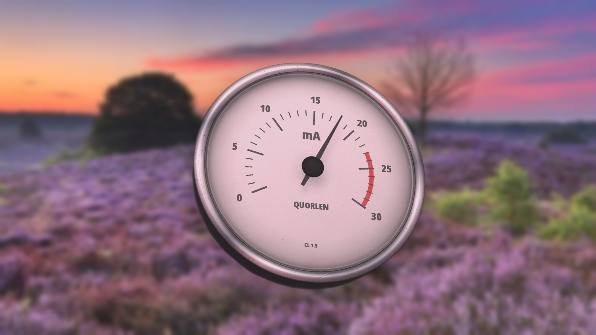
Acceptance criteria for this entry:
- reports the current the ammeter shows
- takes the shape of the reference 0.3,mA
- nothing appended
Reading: 18,mA
